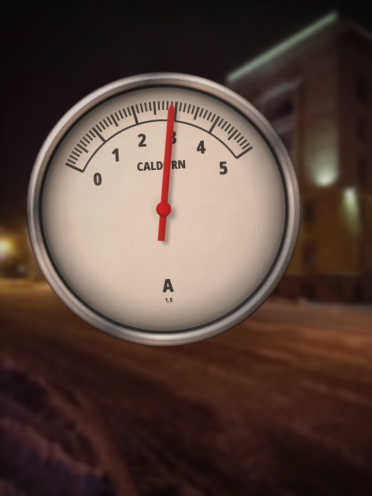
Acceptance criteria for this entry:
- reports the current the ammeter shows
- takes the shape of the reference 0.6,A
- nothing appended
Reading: 2.9,A
